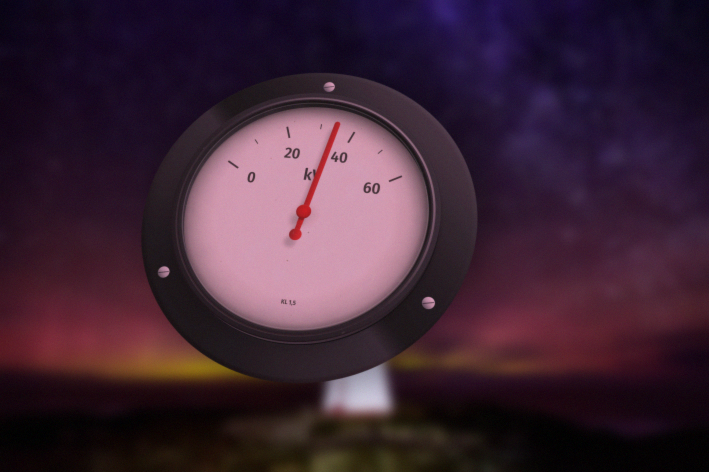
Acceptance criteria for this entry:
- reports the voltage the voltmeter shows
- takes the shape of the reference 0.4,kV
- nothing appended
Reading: 35,kV
